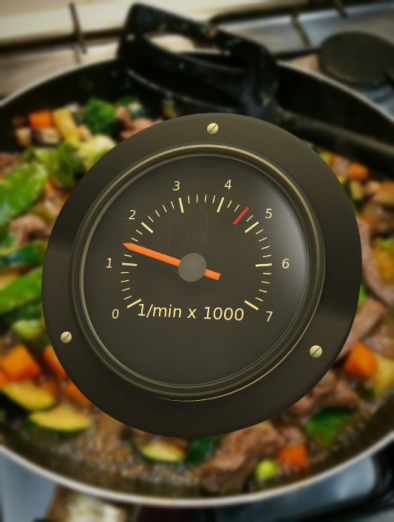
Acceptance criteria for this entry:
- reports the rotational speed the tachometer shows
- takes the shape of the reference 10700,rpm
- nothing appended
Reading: 1400,rpm
